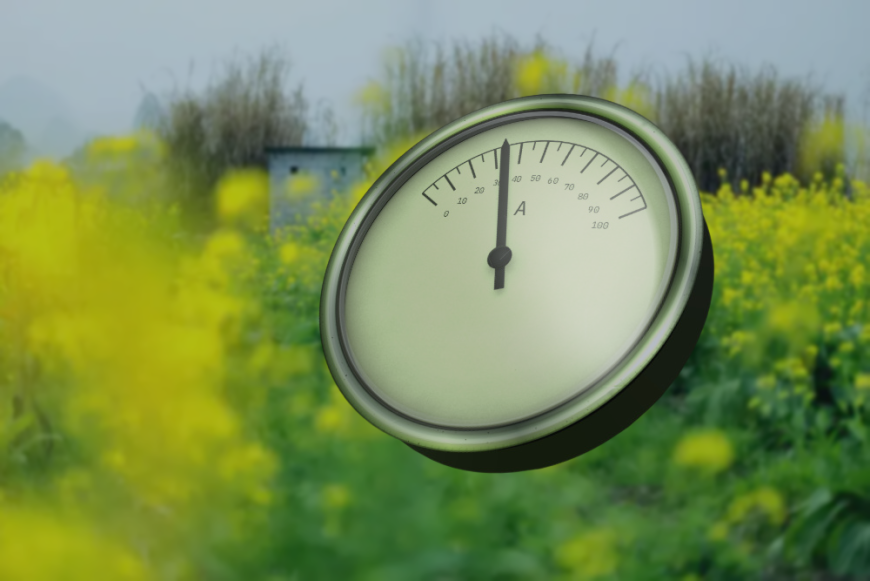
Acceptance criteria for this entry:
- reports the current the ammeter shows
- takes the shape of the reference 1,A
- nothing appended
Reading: 35,A
